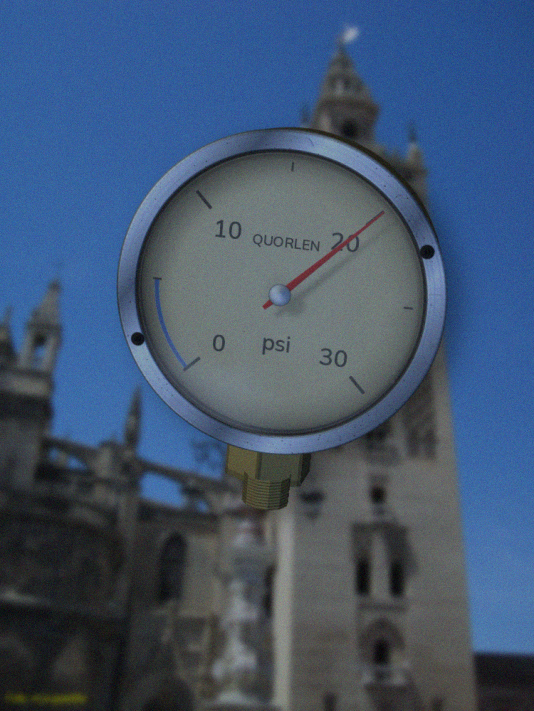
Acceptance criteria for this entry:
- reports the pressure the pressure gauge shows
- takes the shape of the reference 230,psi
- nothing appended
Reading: 20,psi
